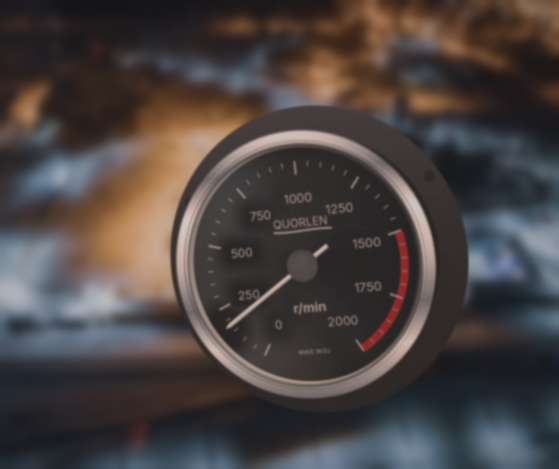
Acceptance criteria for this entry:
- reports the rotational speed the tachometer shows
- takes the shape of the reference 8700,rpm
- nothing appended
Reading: 175,rpm
